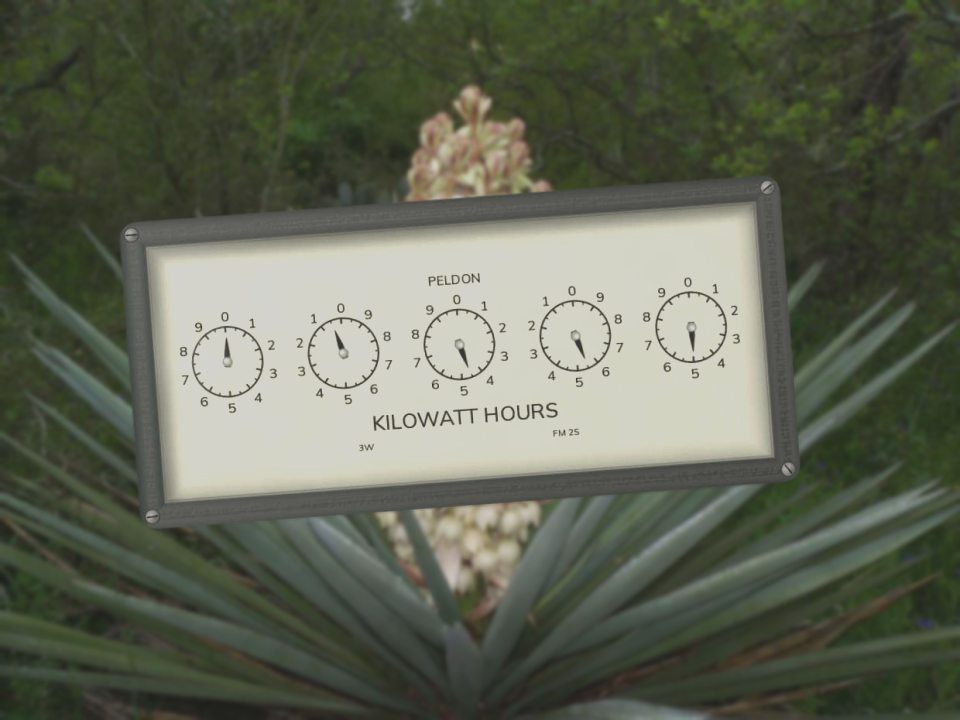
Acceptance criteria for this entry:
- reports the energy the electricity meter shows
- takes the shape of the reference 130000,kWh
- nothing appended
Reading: 455,kWh
